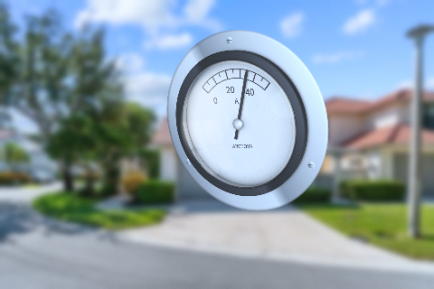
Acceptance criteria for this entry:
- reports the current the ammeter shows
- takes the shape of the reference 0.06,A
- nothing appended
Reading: 35,A
